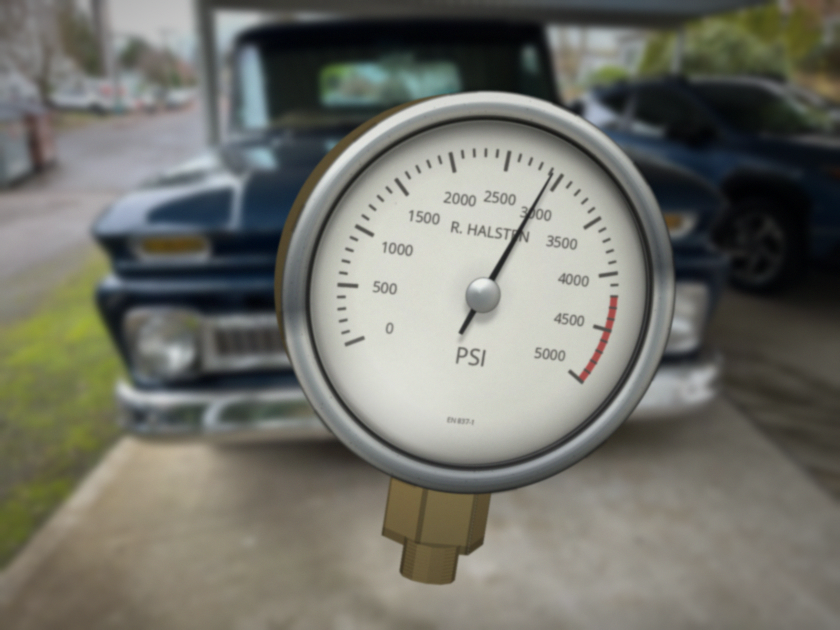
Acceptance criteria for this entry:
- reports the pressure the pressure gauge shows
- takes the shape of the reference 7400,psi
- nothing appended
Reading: 2900,psi
